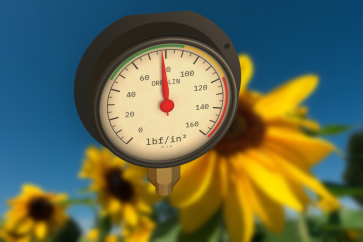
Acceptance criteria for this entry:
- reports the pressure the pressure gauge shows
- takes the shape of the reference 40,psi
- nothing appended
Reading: 77.5,psi
